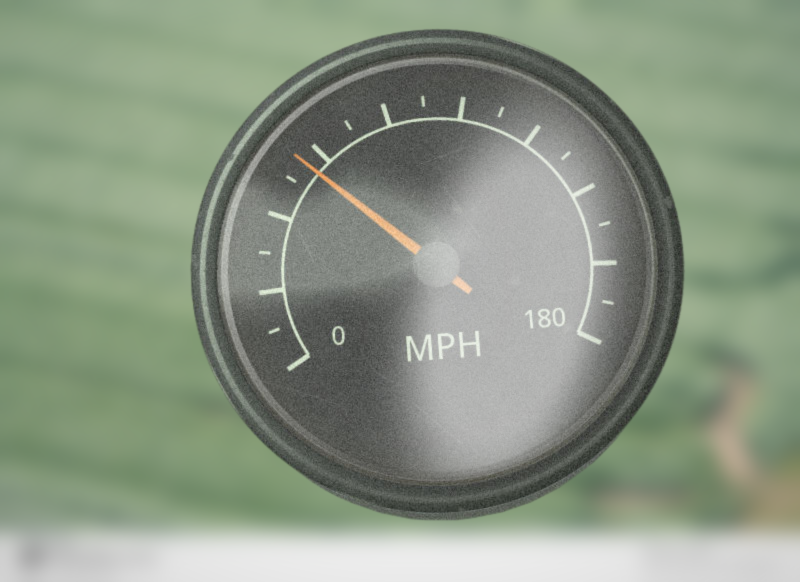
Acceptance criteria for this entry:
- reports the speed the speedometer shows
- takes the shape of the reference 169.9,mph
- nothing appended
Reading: 55,mph
